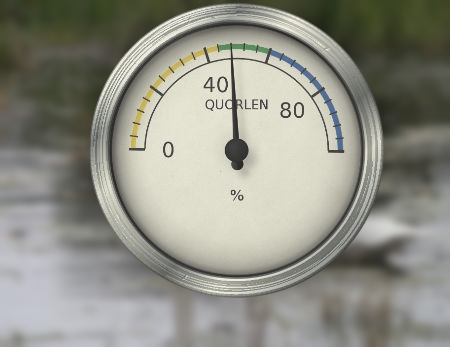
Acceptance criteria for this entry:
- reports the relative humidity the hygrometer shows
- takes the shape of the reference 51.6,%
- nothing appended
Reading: 48,%
